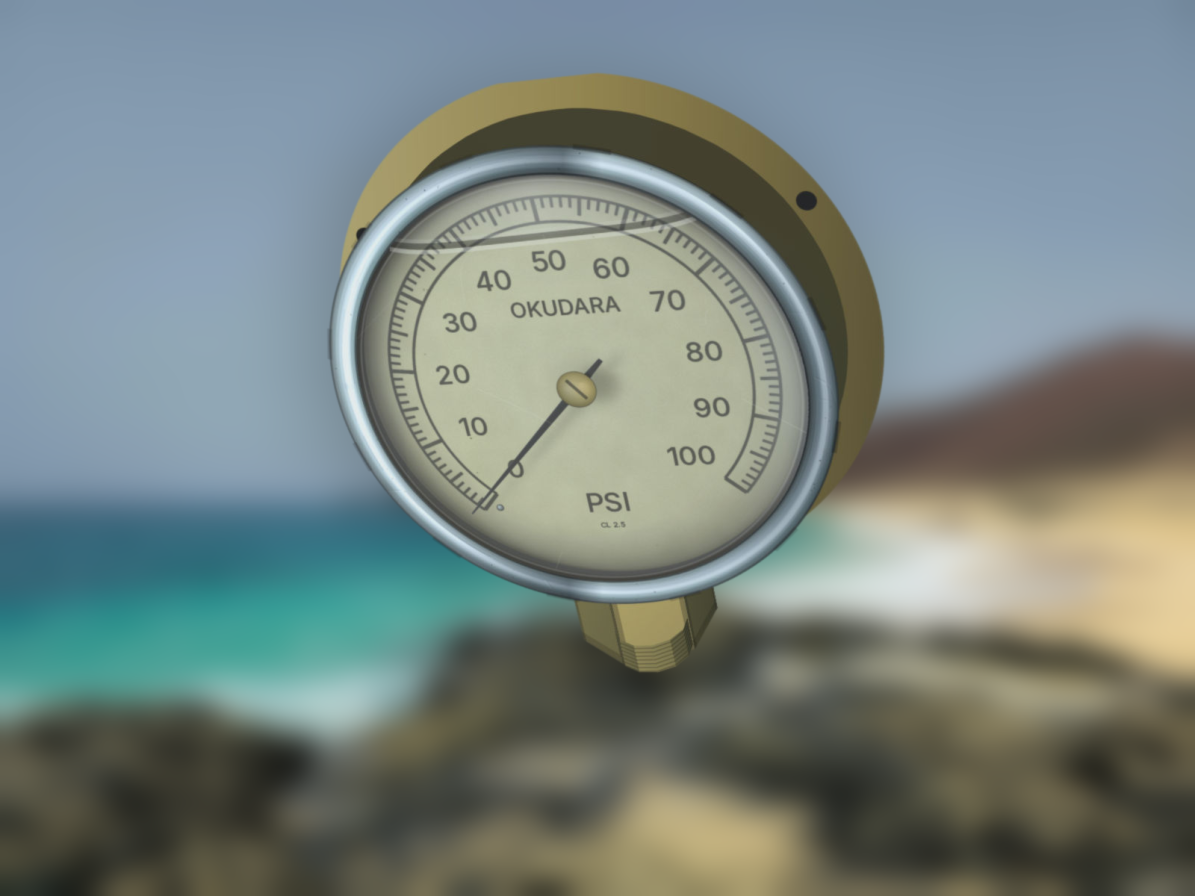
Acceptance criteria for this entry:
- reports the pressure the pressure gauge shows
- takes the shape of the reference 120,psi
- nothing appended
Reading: 1,psi
